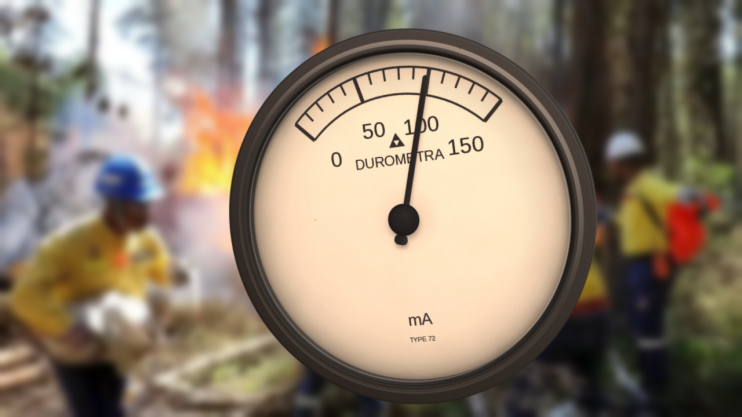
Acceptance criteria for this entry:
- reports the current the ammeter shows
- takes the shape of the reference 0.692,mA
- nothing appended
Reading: 100,mA
